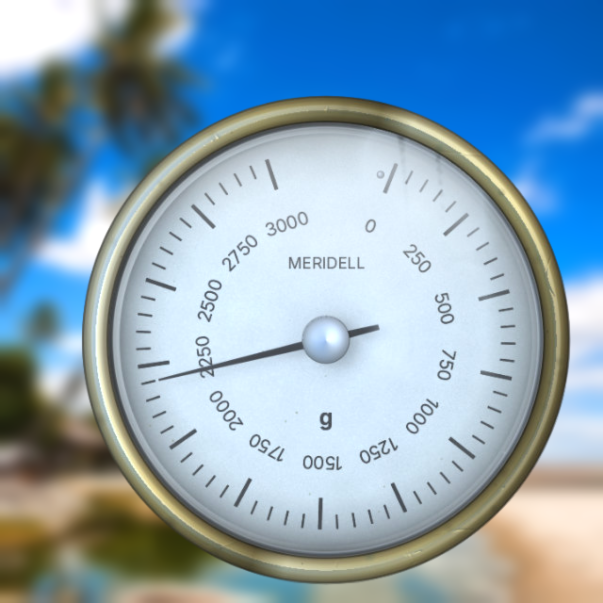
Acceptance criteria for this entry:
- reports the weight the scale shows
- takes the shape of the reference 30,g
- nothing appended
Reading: 2200,g
